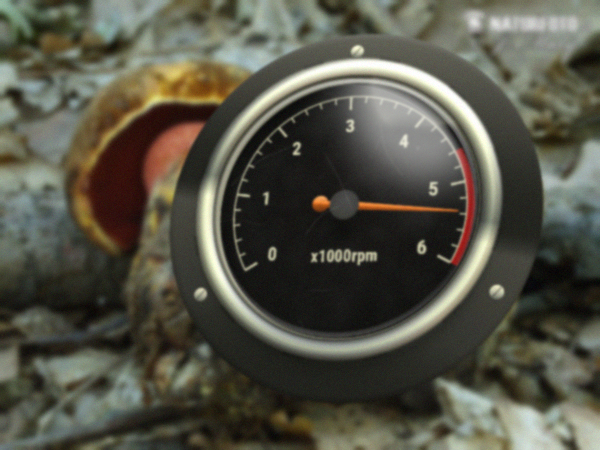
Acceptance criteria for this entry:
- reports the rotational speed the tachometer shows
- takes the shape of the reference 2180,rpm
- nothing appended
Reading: 5400,rpm
